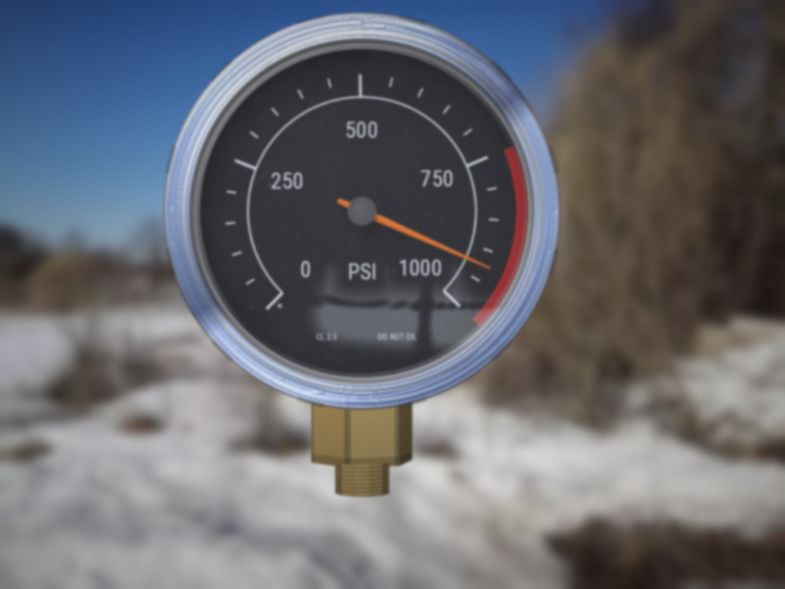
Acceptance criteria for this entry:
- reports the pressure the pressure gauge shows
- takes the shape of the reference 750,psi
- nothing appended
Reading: 925,psi
